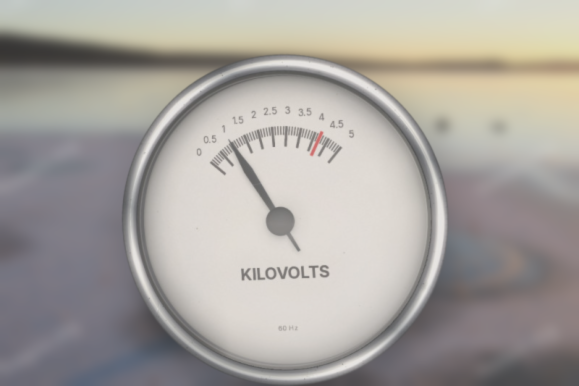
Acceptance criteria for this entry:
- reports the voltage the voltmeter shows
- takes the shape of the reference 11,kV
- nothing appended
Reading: 1,kV
